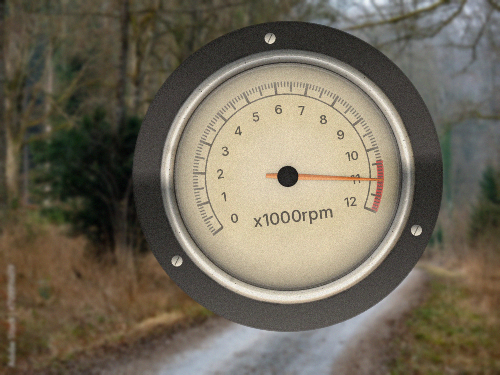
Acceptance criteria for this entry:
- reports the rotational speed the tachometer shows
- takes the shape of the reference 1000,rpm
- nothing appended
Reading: 11000,rpm
